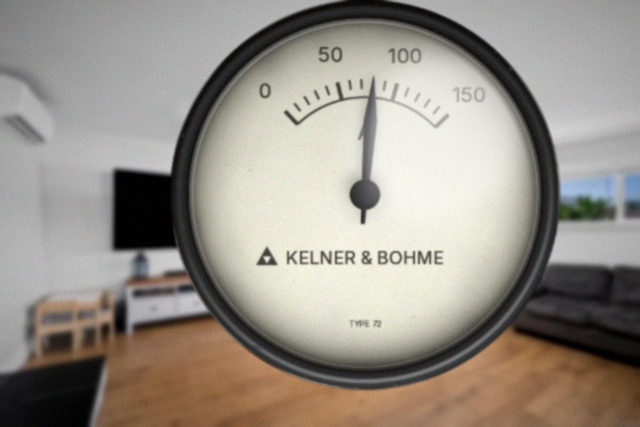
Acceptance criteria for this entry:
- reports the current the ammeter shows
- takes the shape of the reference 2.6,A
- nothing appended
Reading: 80,A
